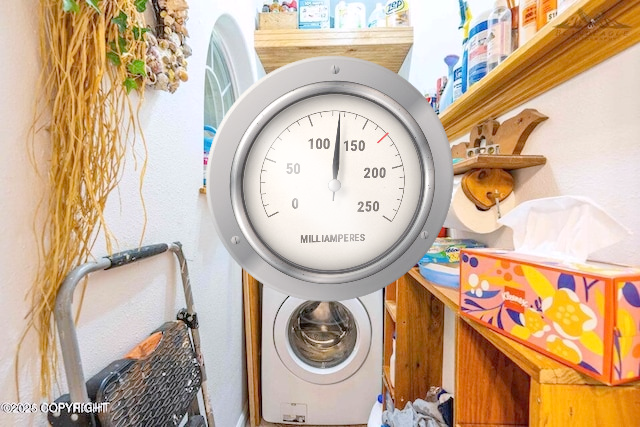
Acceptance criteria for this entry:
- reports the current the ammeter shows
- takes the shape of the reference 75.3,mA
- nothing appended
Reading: 125,mA
